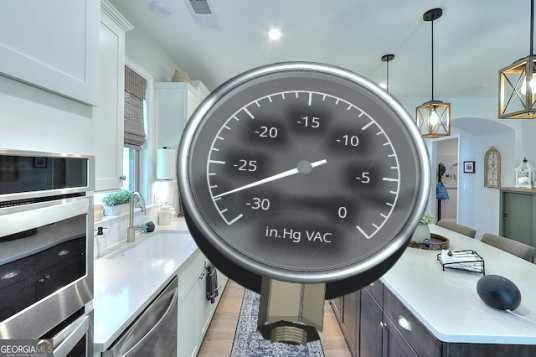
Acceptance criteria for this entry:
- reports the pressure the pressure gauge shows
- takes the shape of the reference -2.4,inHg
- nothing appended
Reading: -28,inHg
